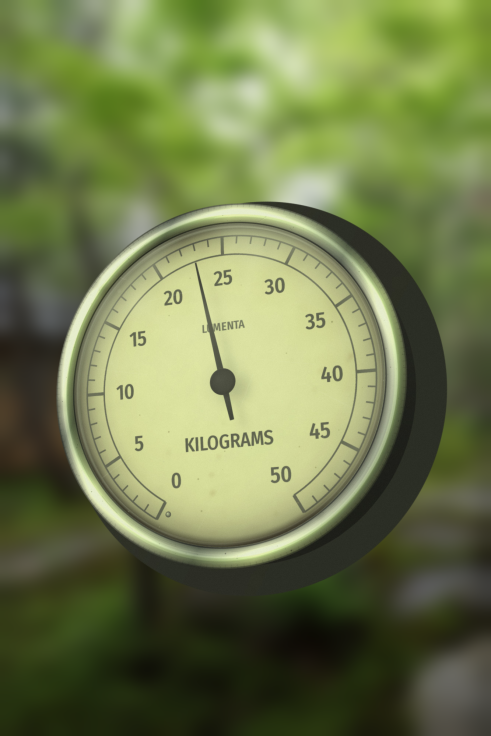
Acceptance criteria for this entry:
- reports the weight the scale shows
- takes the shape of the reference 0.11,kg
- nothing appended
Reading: 23,kg
